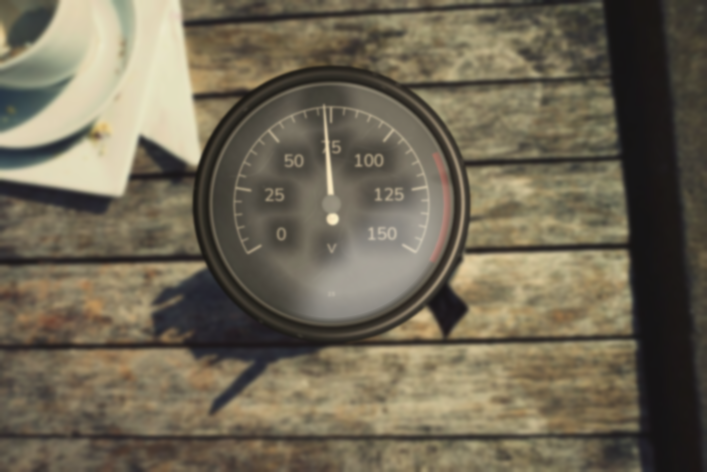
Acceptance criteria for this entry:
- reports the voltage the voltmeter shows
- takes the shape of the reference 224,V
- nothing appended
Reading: 72.5,V
